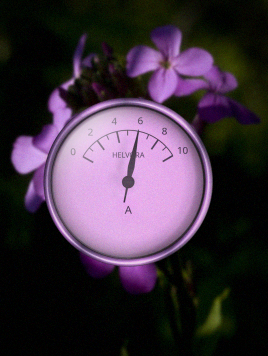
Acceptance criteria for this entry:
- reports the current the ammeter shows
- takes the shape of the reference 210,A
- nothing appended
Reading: 6,A
